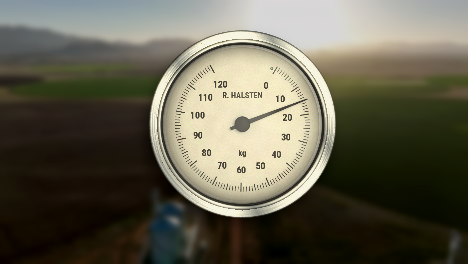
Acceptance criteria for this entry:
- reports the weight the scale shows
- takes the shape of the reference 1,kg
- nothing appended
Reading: 15,kg
